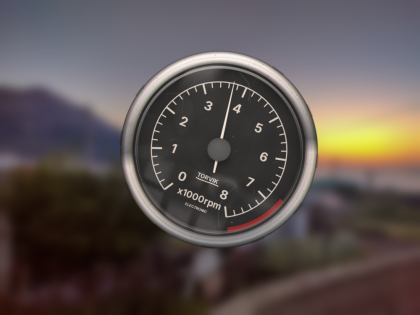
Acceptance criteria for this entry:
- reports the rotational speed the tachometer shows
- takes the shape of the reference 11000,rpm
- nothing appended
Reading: 3700,rpm
